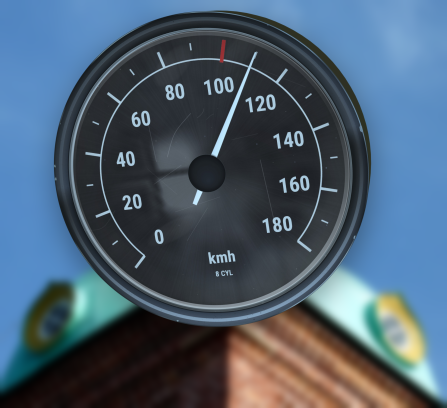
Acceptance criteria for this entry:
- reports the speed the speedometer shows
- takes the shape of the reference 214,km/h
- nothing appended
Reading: 110,km/h
